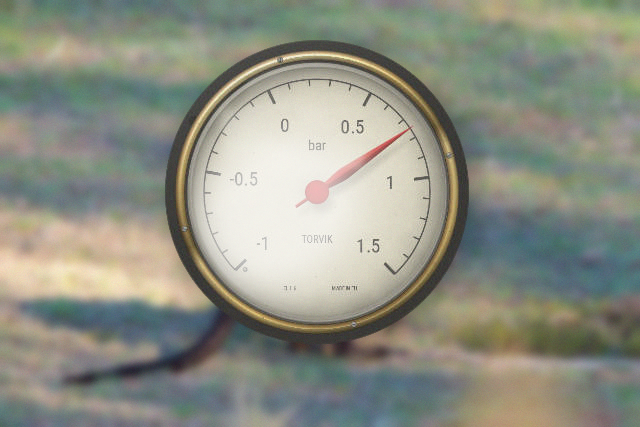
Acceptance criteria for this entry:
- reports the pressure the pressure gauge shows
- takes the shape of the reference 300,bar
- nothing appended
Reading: 0.75,bar
